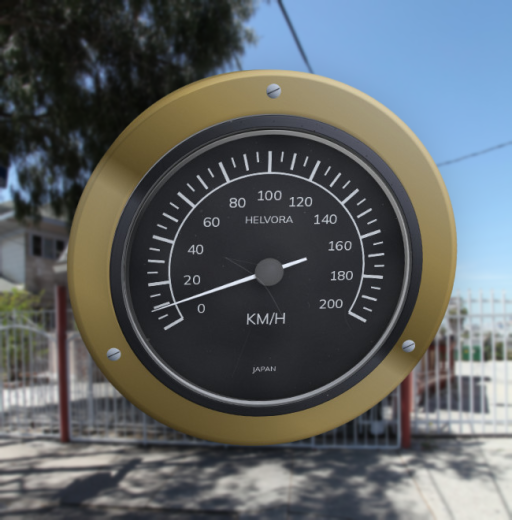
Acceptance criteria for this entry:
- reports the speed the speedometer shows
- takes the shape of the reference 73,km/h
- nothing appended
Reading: 10,km/h
